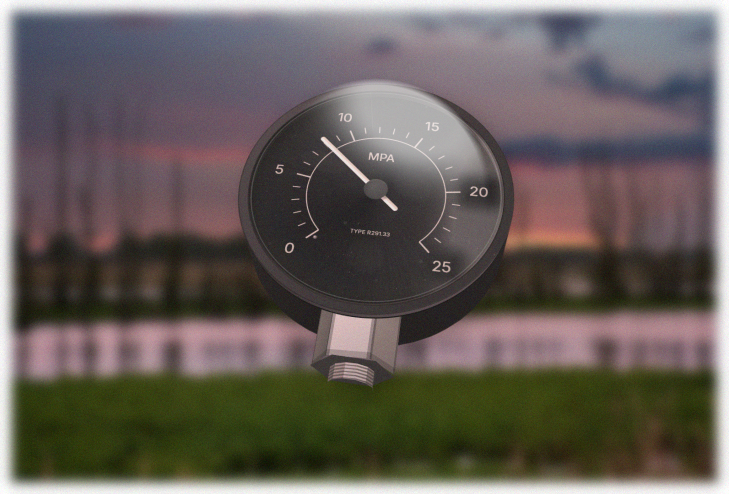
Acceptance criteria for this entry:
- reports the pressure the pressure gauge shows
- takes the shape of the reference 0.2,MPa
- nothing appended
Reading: 8,MPa
